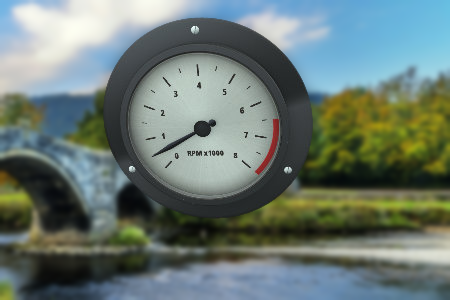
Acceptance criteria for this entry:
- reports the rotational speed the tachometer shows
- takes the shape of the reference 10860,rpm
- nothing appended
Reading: 500,rpm
